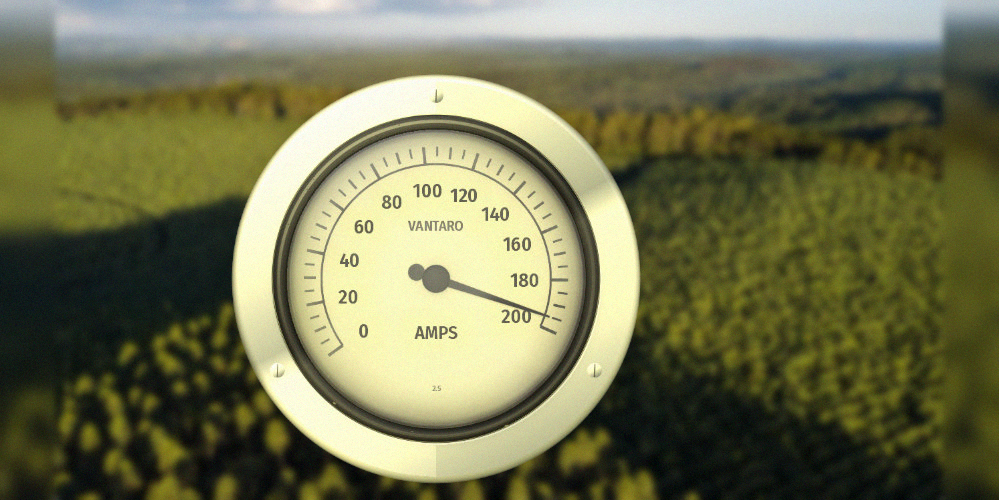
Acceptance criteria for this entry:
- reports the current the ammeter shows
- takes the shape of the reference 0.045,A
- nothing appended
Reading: 195,A
